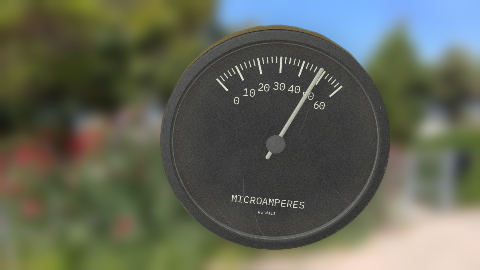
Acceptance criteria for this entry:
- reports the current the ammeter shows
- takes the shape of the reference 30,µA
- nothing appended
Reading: 48,µA
